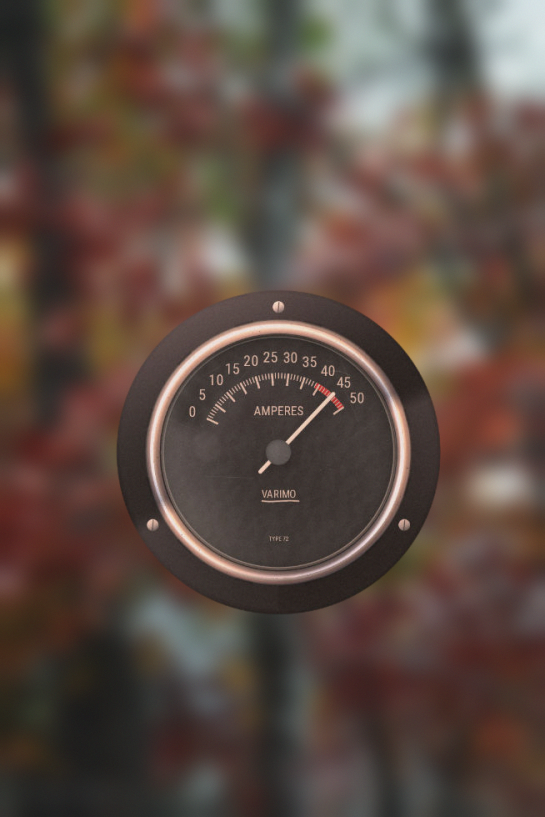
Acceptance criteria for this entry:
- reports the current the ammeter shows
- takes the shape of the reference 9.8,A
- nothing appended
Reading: 45,A
